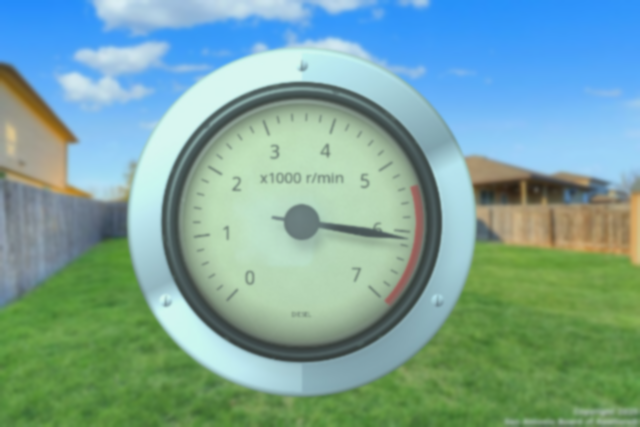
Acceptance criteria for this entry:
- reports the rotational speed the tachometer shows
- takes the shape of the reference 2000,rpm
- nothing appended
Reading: 6100,rpm
